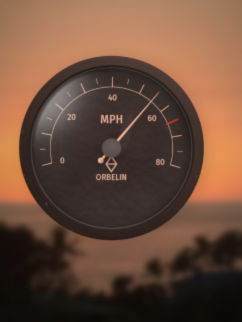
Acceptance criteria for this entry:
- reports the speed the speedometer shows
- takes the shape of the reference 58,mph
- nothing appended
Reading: 55,mph
